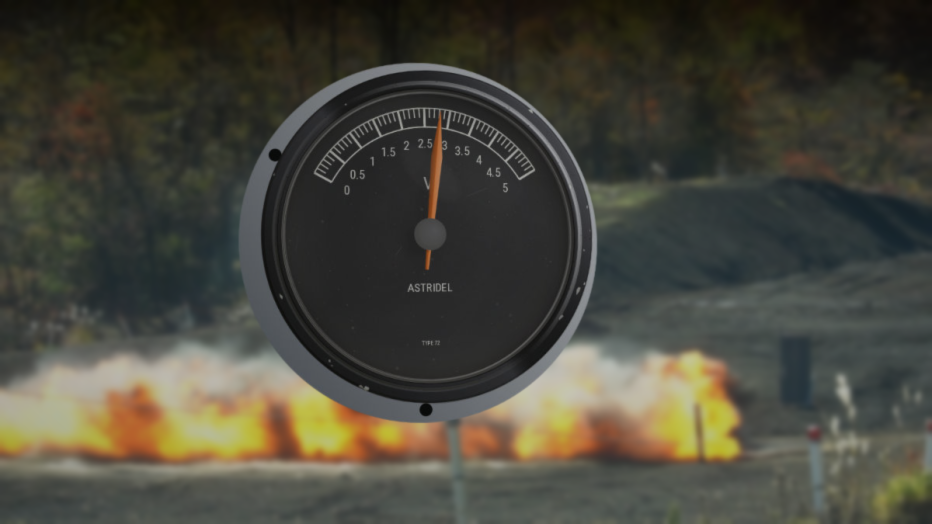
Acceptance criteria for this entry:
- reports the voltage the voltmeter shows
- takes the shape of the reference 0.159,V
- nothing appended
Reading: 2.8,V
